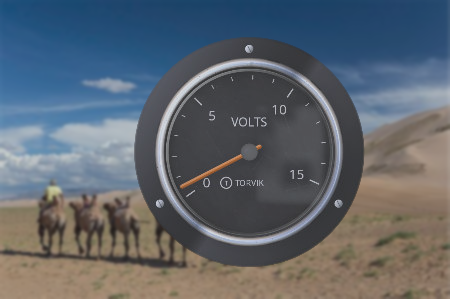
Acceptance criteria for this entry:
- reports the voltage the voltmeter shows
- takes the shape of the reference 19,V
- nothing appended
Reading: 0.5,V
